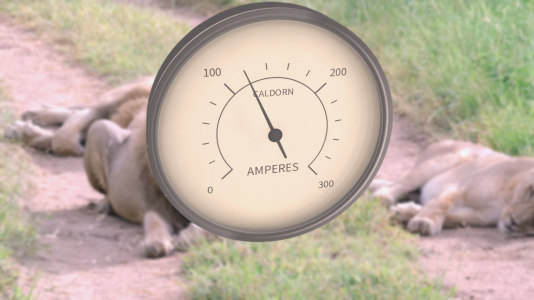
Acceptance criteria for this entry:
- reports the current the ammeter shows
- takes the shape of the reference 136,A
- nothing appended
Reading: 120,A
